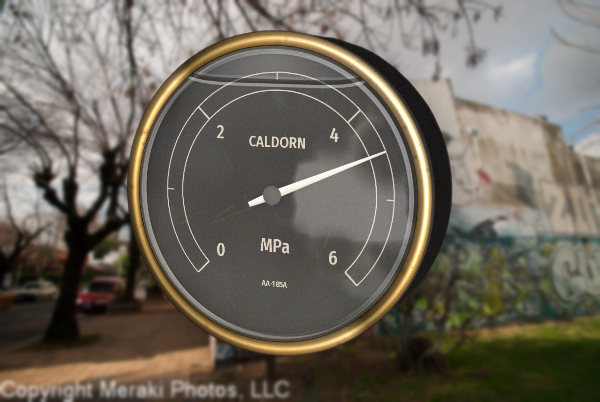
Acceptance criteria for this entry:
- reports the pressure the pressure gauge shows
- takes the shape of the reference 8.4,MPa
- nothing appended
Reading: 4.5,MPa
